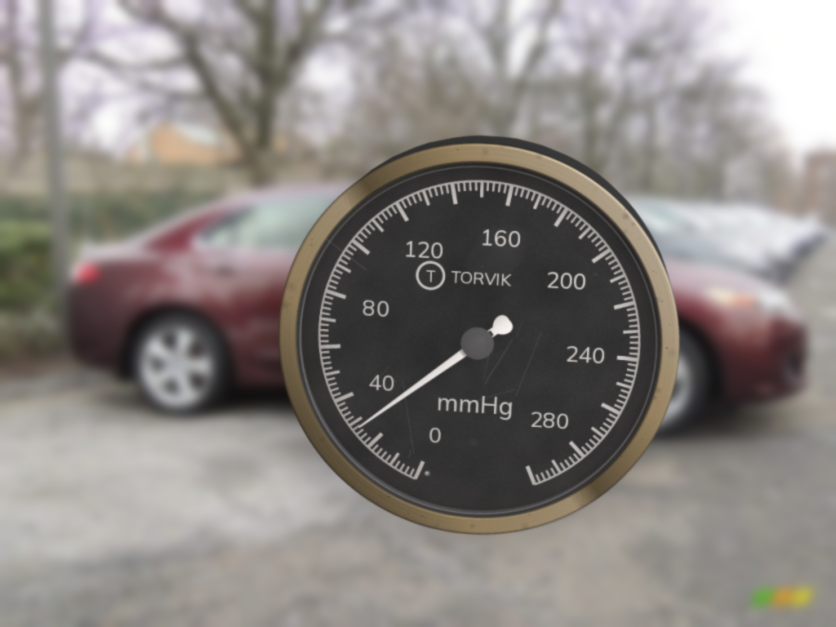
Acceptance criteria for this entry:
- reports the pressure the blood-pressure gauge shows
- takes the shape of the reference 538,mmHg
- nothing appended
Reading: 28,mmHg
